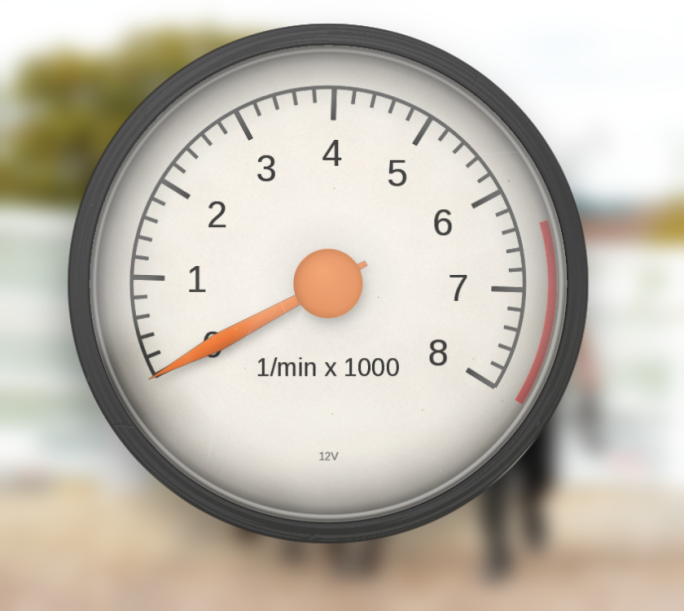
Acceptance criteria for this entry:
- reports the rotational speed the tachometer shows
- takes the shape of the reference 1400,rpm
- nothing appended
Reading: 0,rpm
